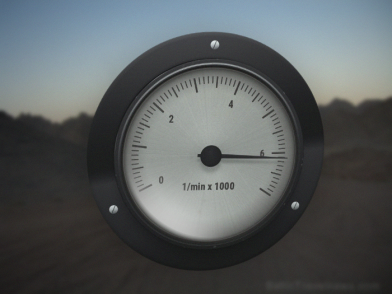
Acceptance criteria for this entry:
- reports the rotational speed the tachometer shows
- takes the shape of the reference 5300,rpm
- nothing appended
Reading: 6100,rpm
